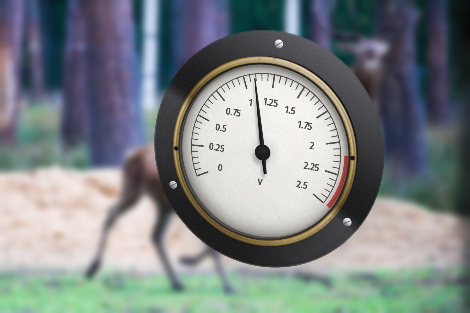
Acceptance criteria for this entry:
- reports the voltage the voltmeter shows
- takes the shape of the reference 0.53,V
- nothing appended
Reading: 1.1,V
